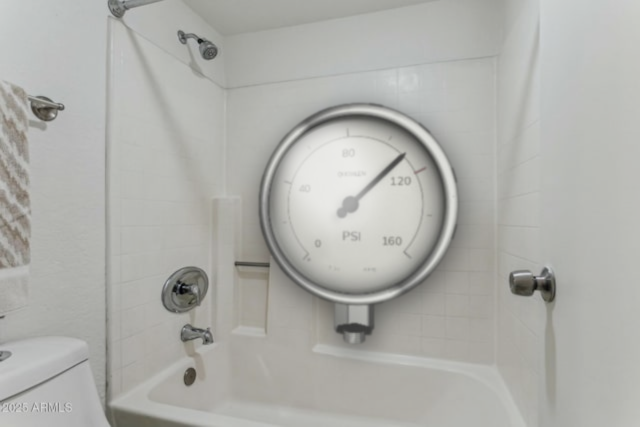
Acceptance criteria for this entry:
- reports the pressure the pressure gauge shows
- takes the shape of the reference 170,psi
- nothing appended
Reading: 110,psi
